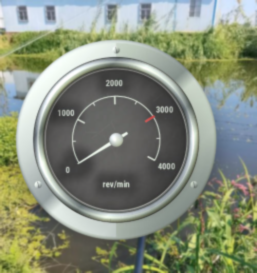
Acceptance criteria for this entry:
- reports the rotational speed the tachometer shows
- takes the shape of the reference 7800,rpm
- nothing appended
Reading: 0,rpm
